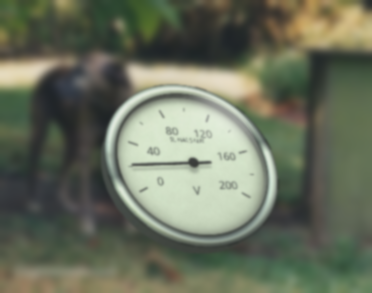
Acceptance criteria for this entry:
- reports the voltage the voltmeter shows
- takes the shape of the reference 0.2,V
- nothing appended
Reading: 20,V
